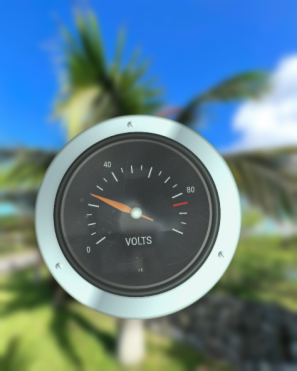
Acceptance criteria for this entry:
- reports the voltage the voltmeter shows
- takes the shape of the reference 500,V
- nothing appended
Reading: 25,V
